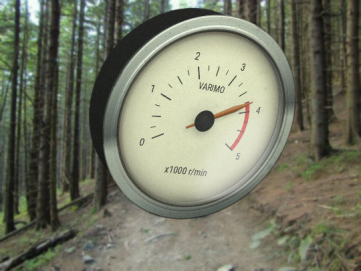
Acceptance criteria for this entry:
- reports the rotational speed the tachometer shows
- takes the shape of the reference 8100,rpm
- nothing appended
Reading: 3750,rpm
